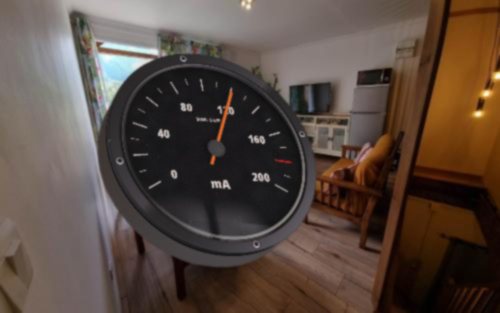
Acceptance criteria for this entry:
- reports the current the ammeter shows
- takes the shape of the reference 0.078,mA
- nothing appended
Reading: 120,mA
